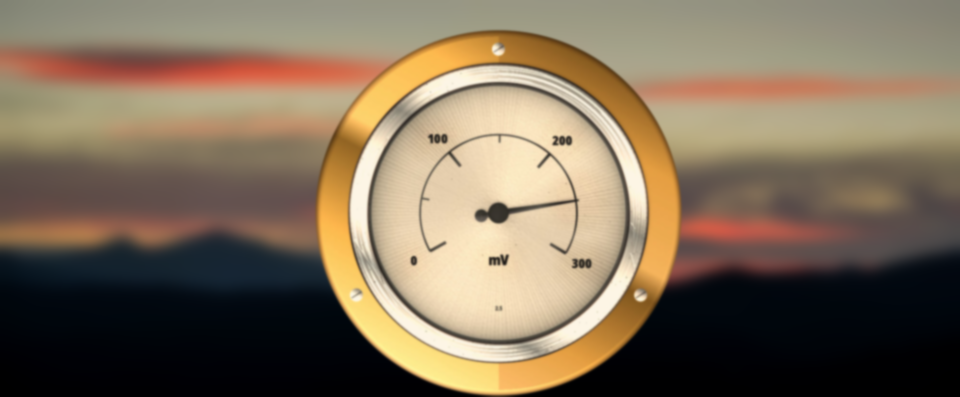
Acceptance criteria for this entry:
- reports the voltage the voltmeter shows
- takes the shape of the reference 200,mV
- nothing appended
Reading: 250,mV
